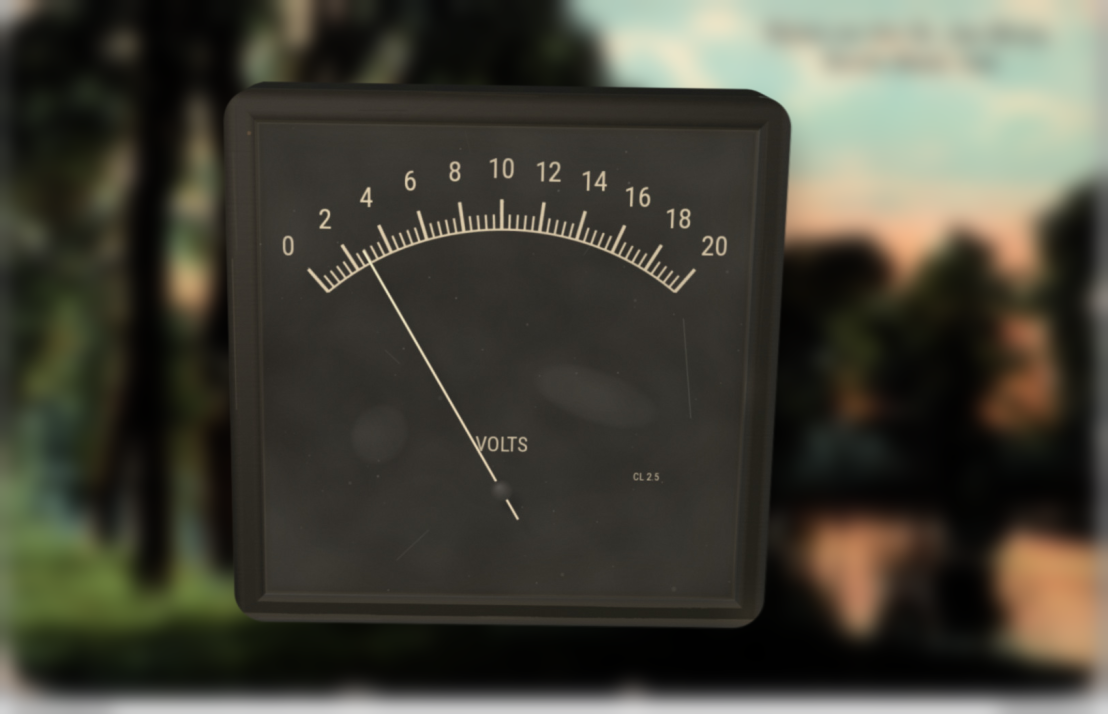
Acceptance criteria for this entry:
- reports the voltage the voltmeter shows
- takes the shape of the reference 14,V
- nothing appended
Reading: 2.8,V
